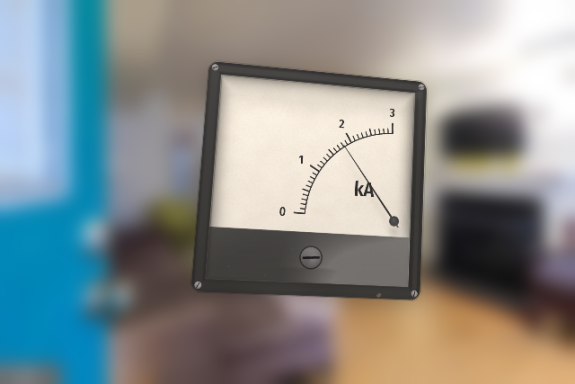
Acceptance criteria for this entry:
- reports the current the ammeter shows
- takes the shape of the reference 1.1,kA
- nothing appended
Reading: 1.8,kA
